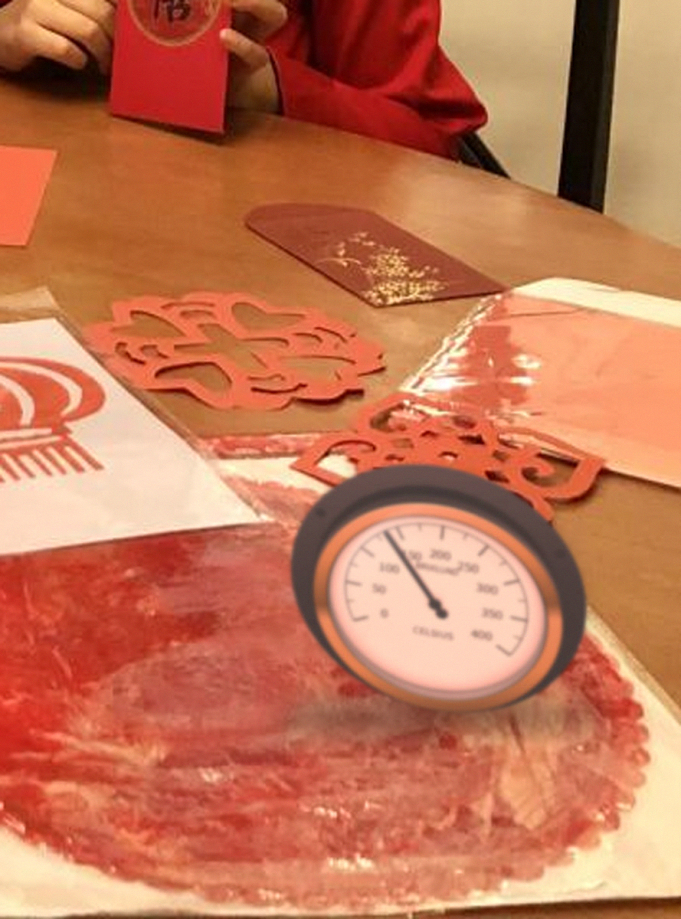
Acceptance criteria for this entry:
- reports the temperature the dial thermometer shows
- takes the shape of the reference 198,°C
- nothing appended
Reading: 137.5,°C
